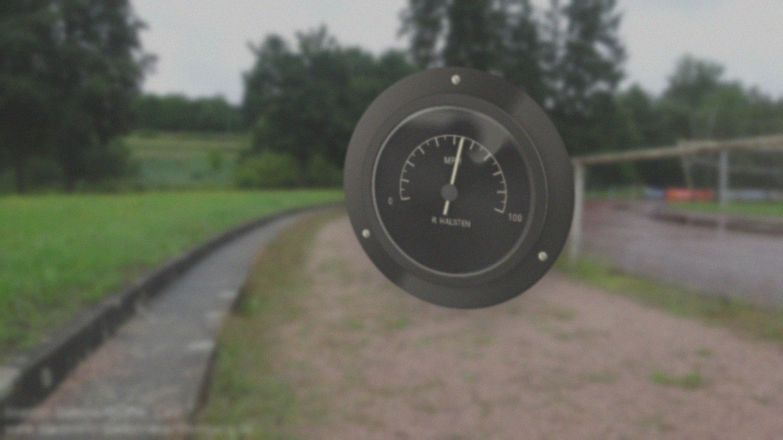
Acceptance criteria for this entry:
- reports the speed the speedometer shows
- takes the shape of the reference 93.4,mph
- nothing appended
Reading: 55,mph
